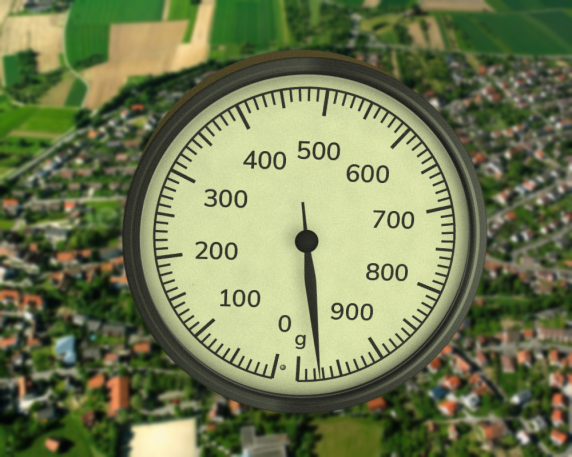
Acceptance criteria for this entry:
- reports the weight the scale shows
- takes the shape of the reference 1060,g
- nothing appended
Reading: 975,g
